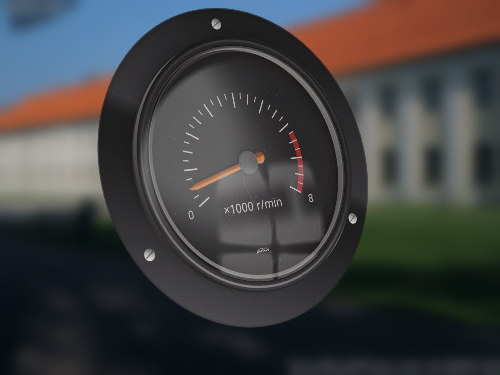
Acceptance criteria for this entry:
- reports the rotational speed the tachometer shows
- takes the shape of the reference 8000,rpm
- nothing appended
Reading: 500,rpm
